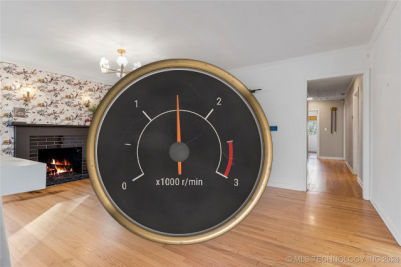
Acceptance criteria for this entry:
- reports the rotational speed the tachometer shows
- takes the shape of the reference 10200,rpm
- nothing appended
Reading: 1500,rpm
